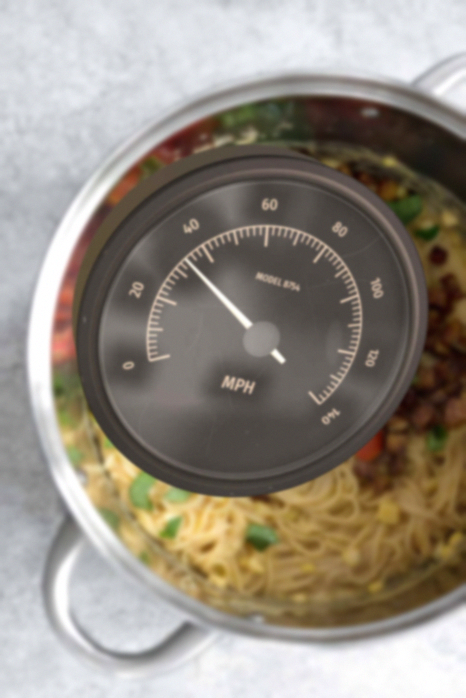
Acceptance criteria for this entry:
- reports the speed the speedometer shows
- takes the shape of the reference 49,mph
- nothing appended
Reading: 34,mph
